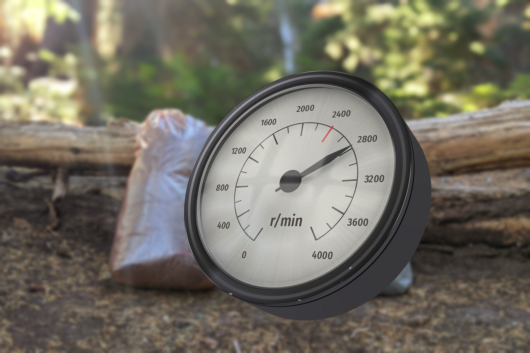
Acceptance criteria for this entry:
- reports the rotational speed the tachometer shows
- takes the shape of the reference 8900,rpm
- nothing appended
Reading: 2800,rpm
